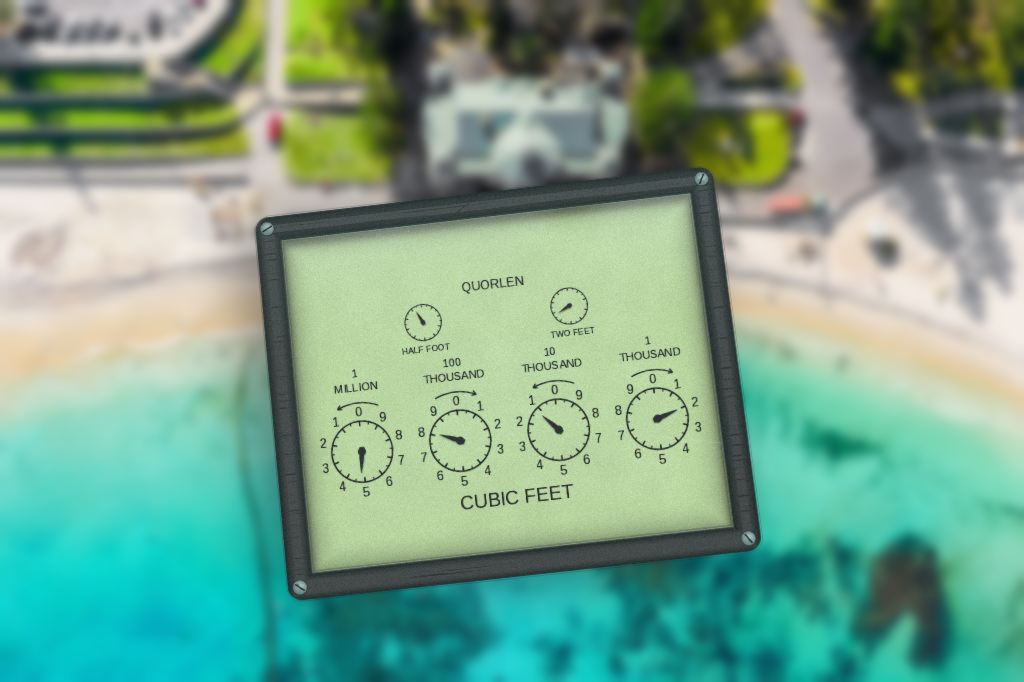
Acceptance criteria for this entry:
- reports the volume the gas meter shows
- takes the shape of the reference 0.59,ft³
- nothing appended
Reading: 481200,ft³
